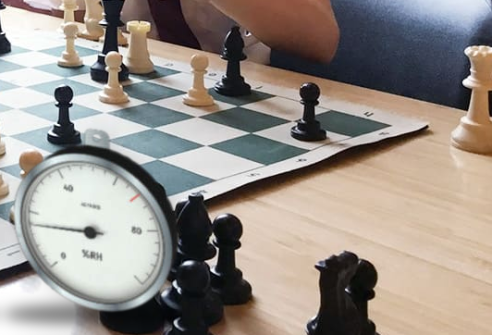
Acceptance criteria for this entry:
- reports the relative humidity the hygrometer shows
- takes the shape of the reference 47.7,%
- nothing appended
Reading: 16,%
